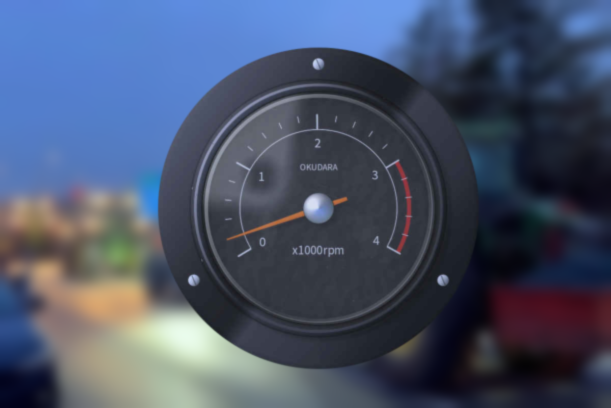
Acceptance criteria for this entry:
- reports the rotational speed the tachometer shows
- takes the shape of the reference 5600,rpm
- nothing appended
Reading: 200,rpm
